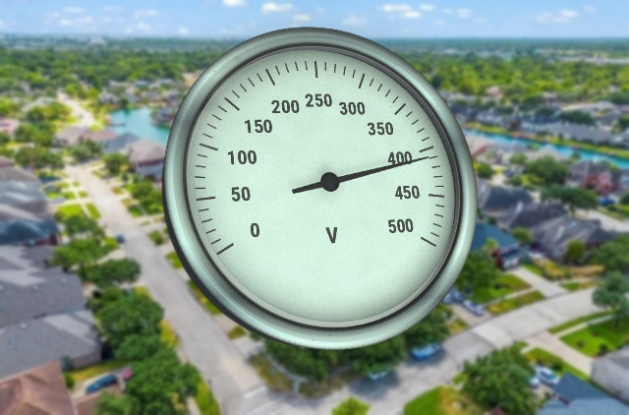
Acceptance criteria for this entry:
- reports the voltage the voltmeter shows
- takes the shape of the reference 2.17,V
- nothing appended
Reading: 410,V
